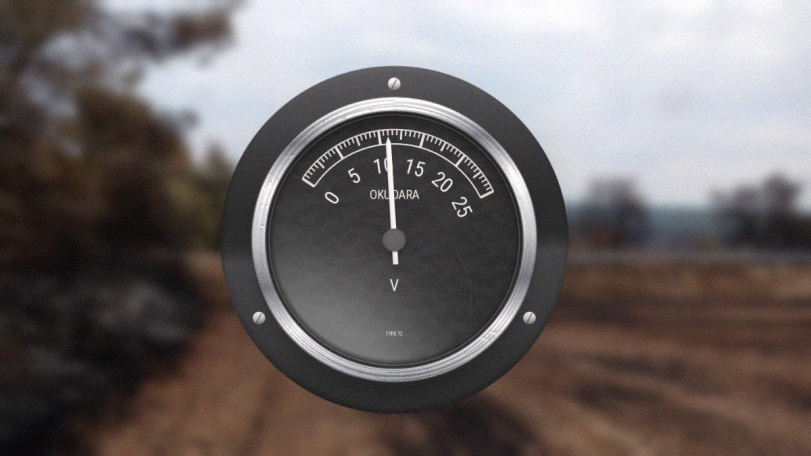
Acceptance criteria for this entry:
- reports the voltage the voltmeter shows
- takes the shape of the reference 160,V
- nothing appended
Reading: 11,V
